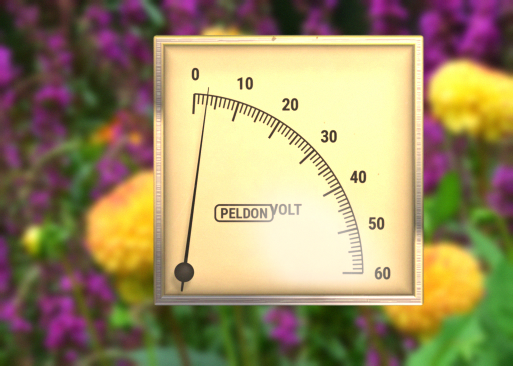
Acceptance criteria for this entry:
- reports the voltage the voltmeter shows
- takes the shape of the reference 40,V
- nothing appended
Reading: 3,V
